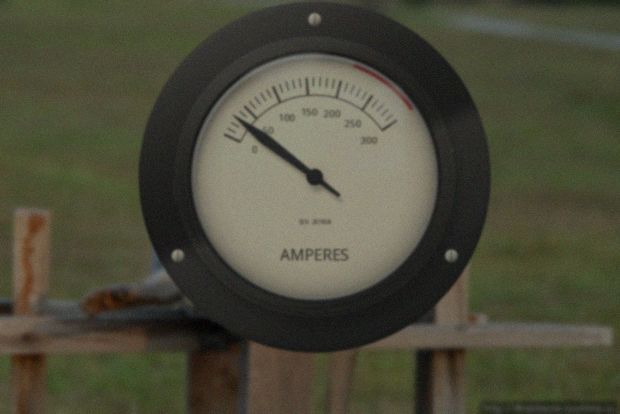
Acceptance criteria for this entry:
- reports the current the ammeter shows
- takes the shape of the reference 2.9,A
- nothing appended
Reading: 30,A
